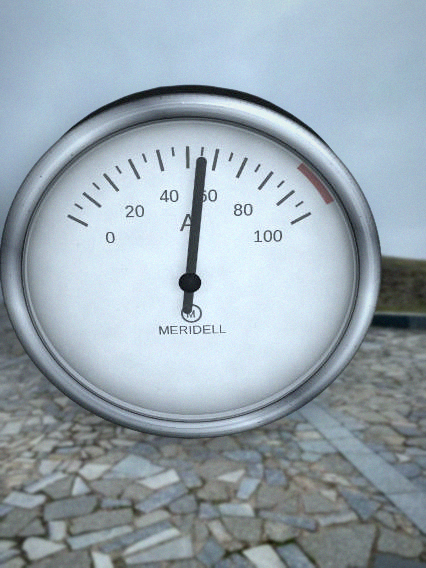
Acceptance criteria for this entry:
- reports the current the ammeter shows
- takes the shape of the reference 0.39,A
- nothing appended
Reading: 55,A
